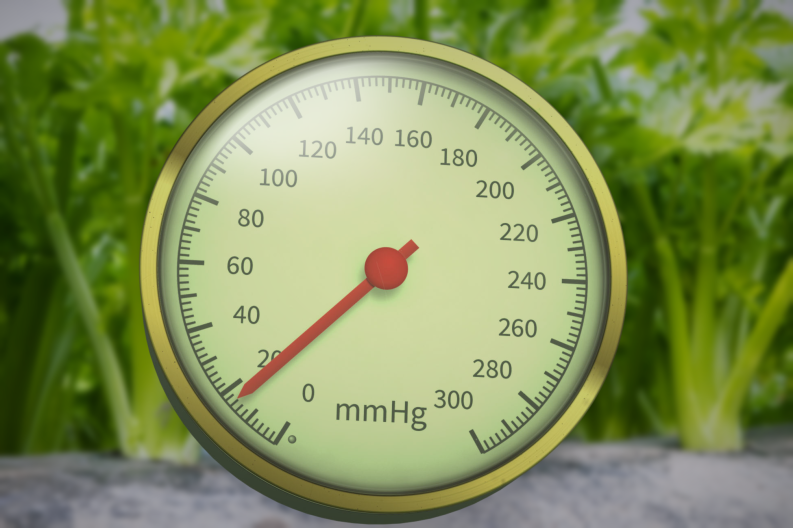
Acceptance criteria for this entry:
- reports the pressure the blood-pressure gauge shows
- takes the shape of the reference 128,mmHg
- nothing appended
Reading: 16,mmHg
